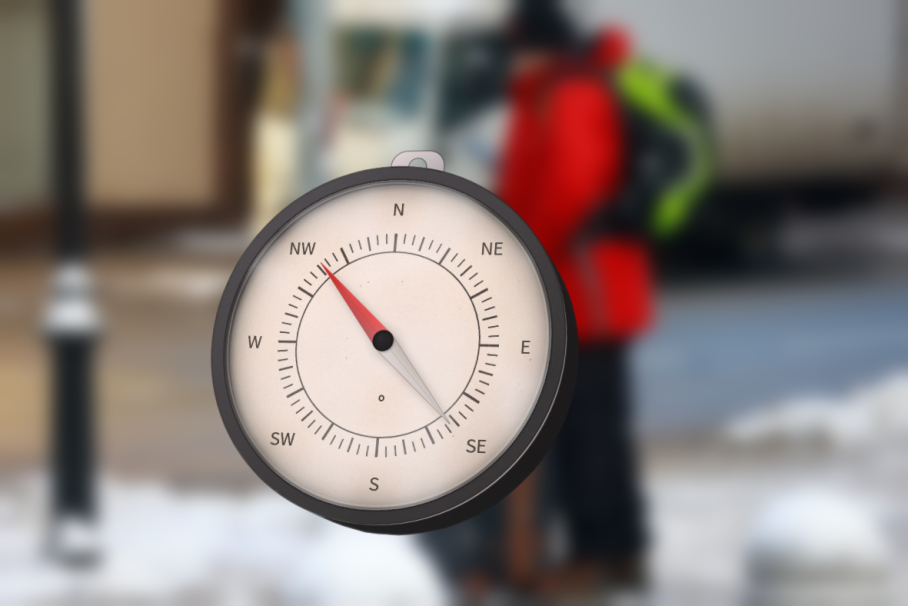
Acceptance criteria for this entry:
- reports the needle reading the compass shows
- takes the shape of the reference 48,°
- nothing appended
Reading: 317.5,°
